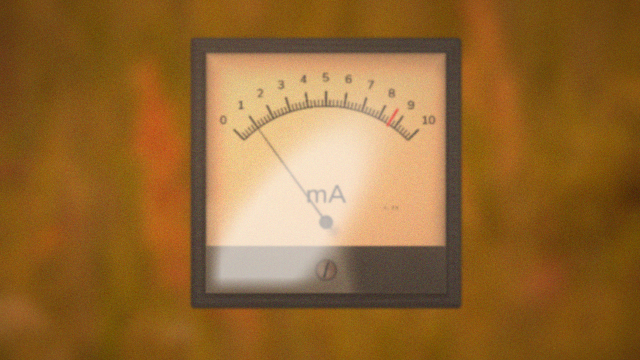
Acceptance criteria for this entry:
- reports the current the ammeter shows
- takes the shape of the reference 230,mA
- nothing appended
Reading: 1,mA
